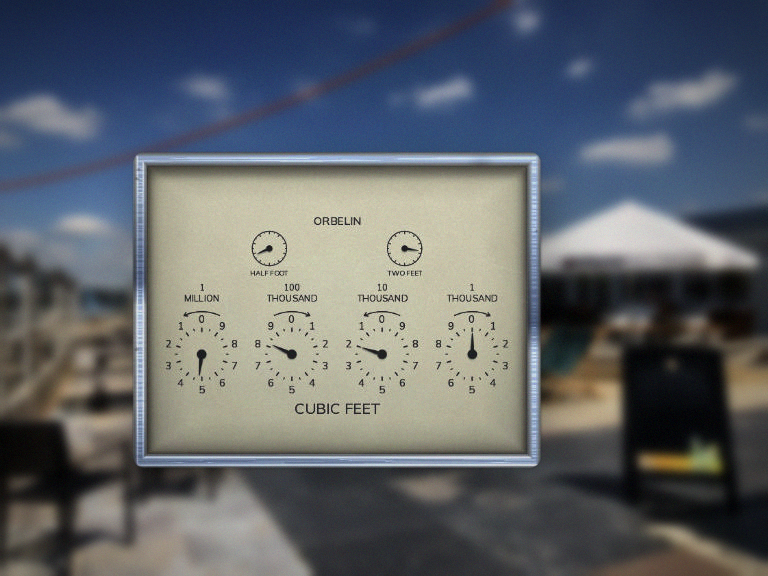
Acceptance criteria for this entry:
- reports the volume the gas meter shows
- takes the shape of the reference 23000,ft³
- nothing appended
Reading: 482000,ft³
